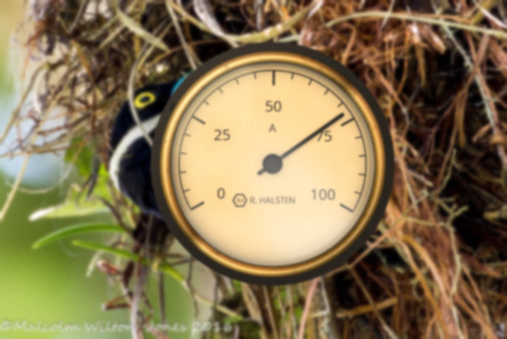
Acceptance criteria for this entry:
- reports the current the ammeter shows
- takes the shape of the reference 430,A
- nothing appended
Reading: 72.5,A
